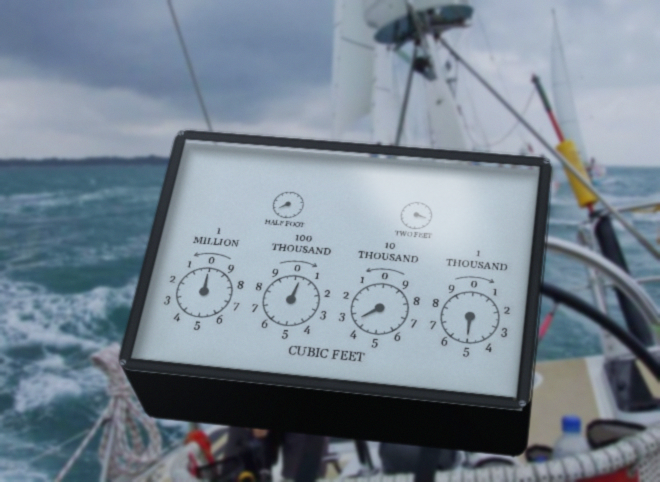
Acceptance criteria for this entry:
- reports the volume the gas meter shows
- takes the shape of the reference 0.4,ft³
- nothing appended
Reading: 3500,ft³
